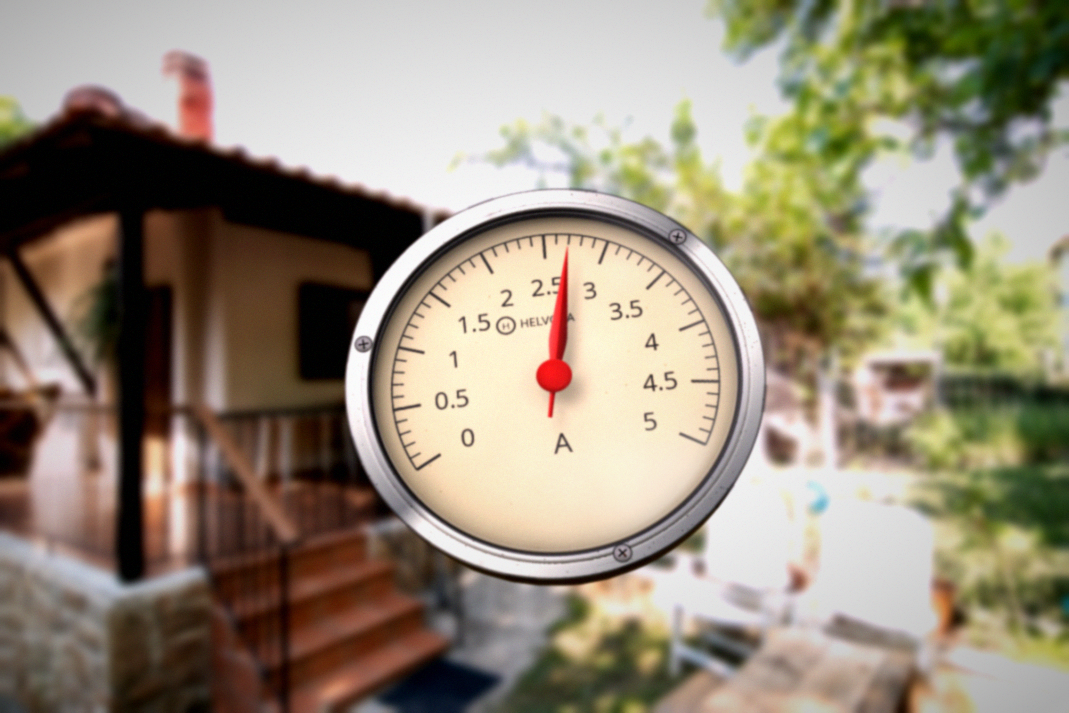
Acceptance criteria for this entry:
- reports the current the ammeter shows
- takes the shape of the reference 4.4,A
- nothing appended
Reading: 2.7,A
